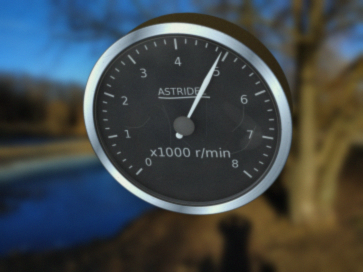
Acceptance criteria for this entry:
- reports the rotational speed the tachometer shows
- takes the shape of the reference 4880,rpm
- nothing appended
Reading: 4900,rpm
